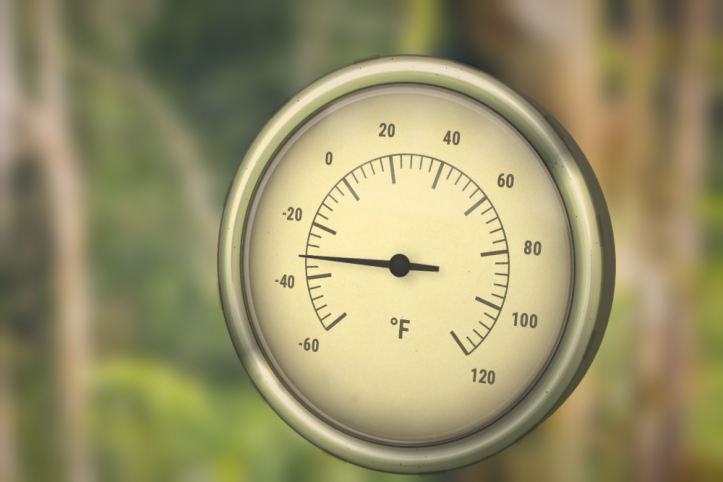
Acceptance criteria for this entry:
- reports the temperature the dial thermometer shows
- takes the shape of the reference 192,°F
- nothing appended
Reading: -32,°F
